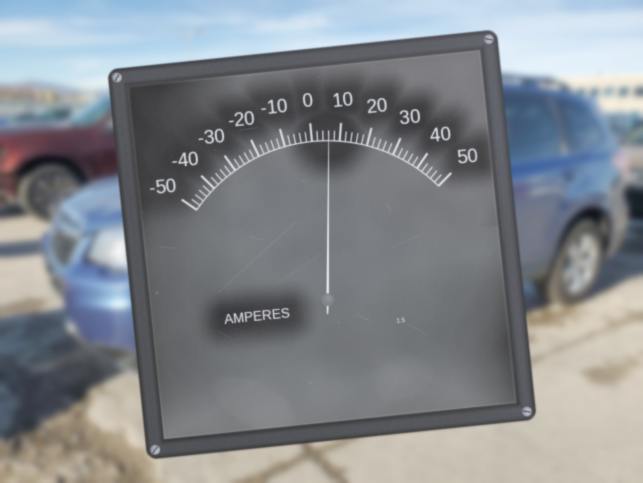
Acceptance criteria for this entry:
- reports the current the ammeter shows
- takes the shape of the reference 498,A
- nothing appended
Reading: 6,A
